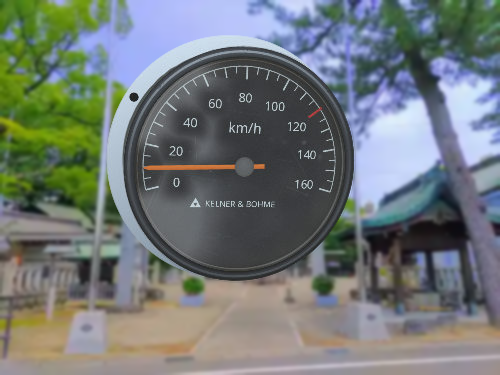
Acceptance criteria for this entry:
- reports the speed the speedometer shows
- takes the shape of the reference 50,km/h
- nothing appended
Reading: 10,km/h
